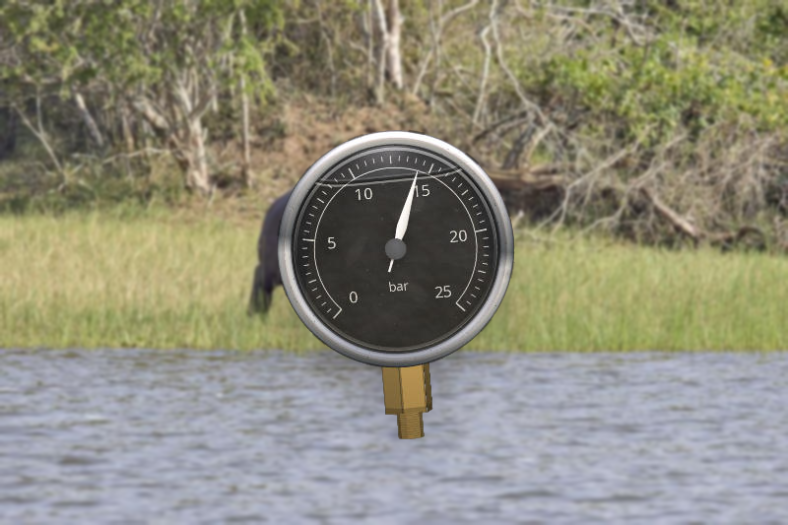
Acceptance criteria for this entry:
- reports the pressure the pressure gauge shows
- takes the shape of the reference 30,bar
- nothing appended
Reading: 14.25,bar
